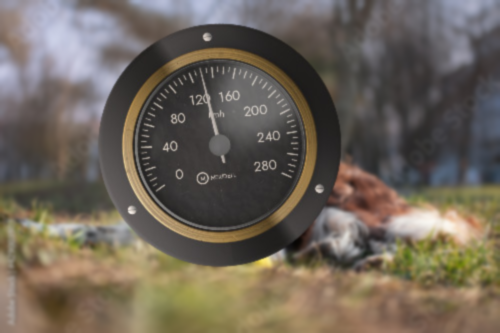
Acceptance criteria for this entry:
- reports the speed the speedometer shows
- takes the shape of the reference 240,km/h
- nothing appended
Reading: 130,km/h
